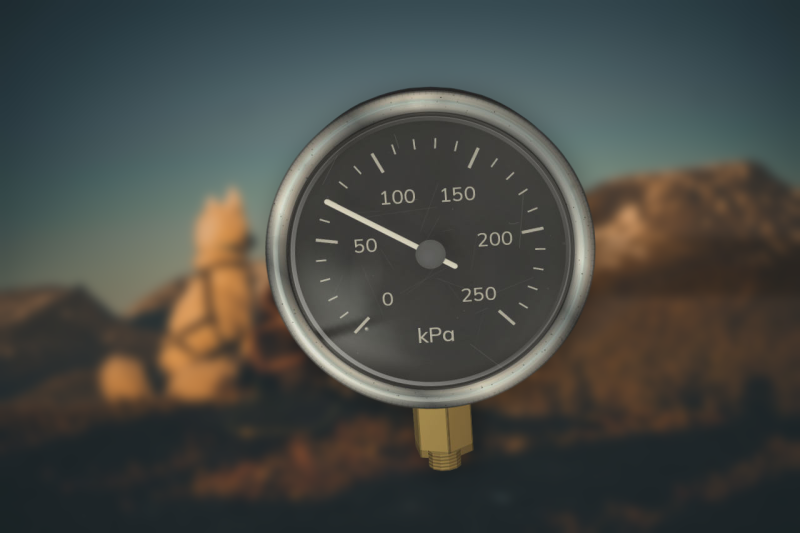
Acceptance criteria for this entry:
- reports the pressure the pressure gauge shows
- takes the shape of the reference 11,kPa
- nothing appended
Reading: 70,kPa
